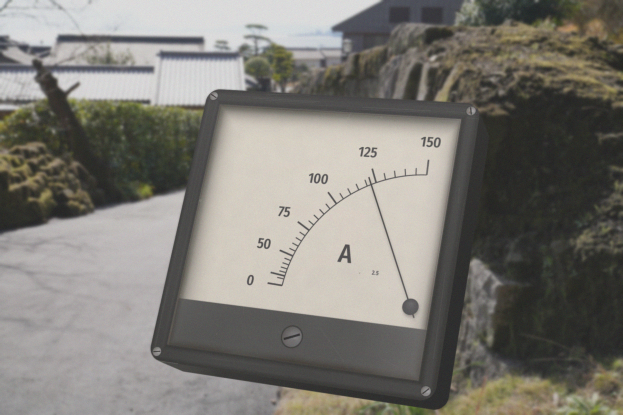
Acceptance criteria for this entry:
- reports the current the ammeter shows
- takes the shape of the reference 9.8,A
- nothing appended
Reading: 122.5,A
